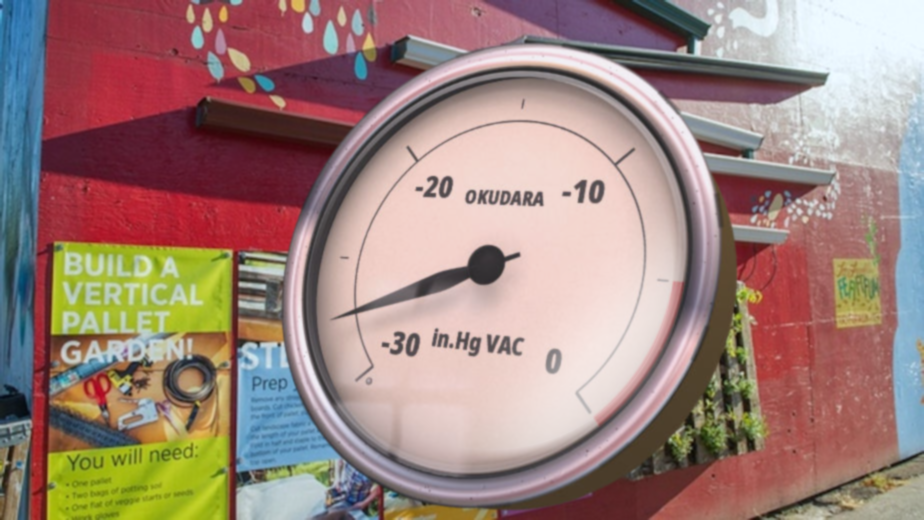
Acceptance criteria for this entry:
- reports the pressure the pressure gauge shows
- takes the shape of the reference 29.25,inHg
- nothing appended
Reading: -27.5,inHg
